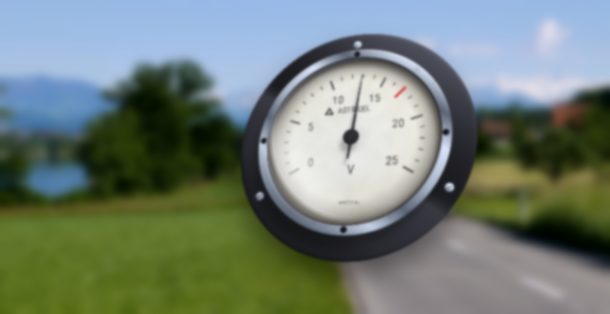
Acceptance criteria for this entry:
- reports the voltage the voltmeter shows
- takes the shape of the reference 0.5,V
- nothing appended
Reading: 13,V
